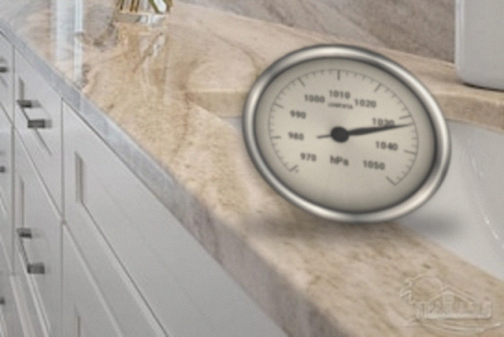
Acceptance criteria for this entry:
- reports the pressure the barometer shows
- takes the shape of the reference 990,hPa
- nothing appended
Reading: 1032,hPa
